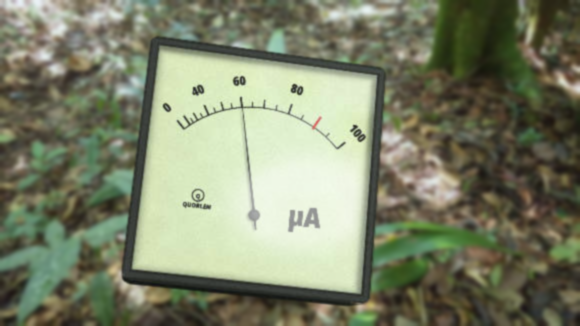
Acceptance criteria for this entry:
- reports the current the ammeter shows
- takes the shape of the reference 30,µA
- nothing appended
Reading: 60,µA
